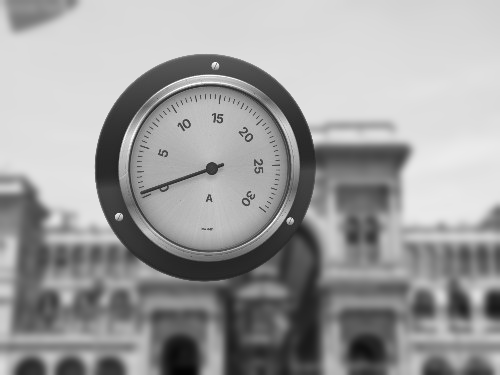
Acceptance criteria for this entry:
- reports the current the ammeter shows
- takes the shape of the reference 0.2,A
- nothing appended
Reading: 0.5,A
